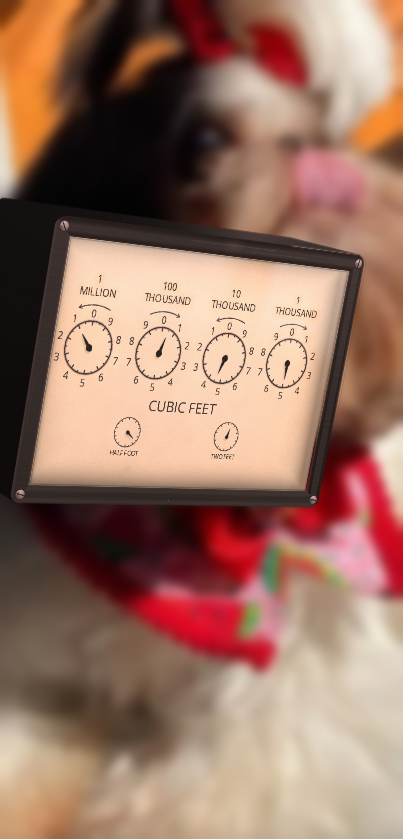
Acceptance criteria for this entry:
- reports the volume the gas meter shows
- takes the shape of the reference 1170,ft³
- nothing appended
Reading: 104500,ft³
